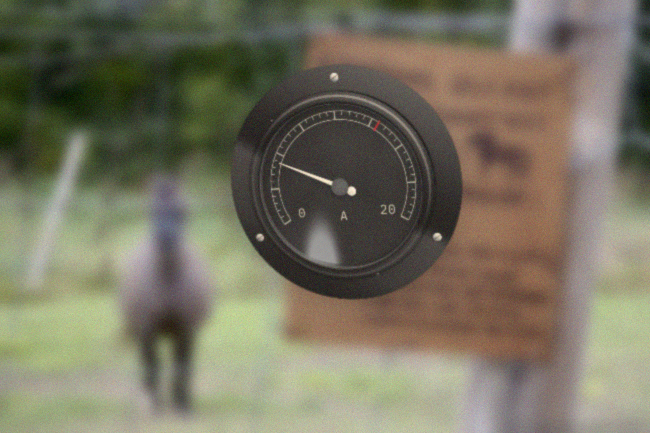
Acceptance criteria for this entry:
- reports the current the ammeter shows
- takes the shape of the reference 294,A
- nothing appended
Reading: 4.5,A
